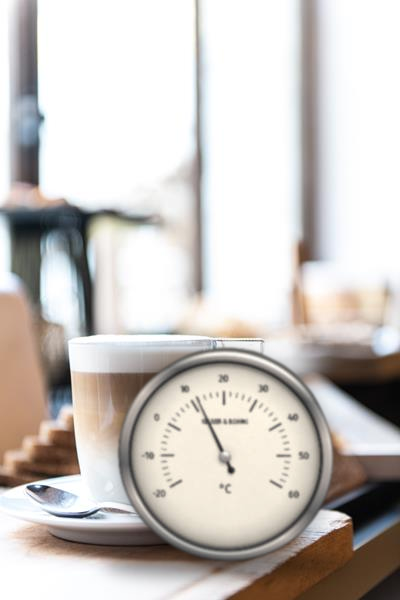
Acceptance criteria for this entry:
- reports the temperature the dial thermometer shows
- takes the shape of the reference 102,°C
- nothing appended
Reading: 12,°C
